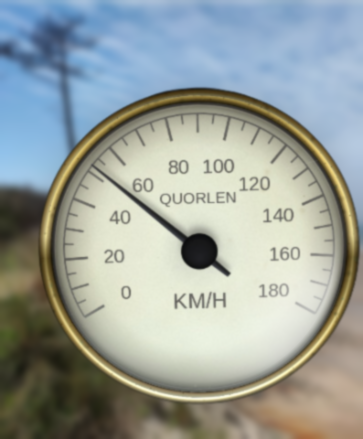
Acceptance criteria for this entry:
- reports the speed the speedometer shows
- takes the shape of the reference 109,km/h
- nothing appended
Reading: 52.5,km/h
